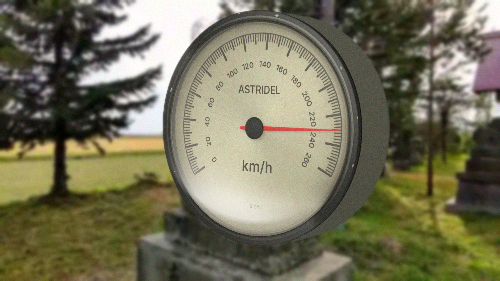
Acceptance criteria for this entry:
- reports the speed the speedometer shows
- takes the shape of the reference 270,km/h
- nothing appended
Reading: 230,km/h
